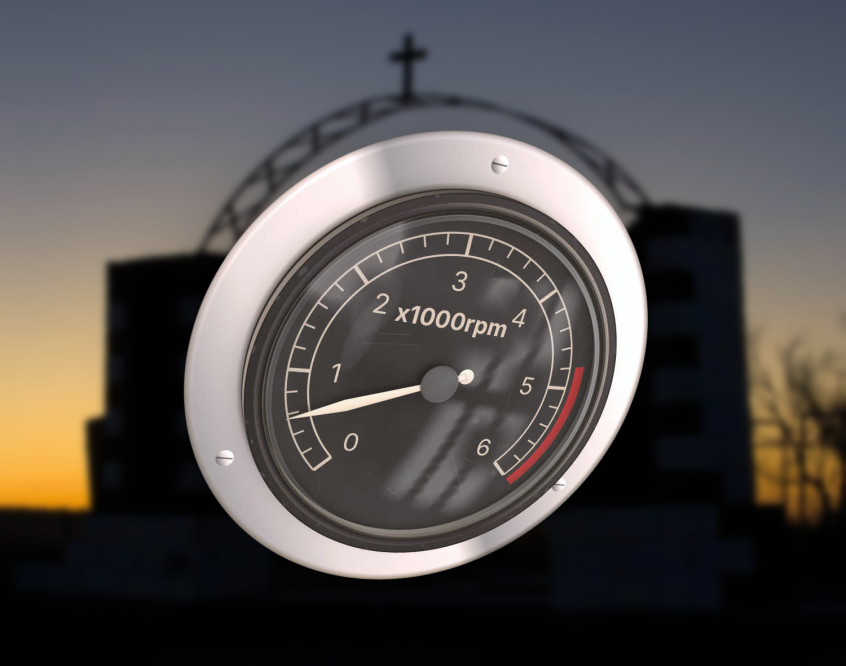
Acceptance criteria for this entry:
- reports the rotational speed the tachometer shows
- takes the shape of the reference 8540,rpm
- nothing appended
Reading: 600,rpm
